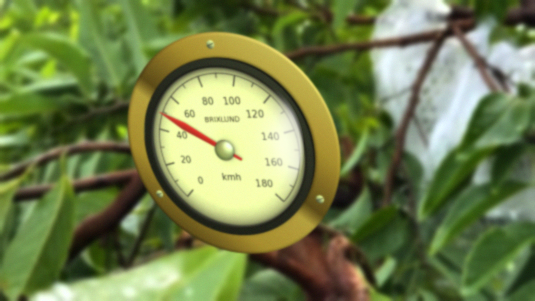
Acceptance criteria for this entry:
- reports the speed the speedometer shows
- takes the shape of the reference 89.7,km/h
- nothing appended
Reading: 50,km/h
